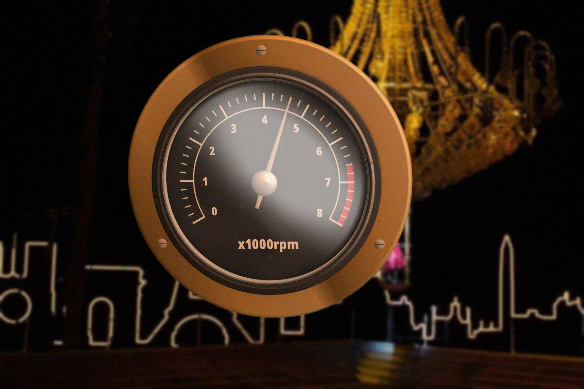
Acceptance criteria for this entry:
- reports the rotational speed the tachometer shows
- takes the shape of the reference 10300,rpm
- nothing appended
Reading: 4600,rpm
